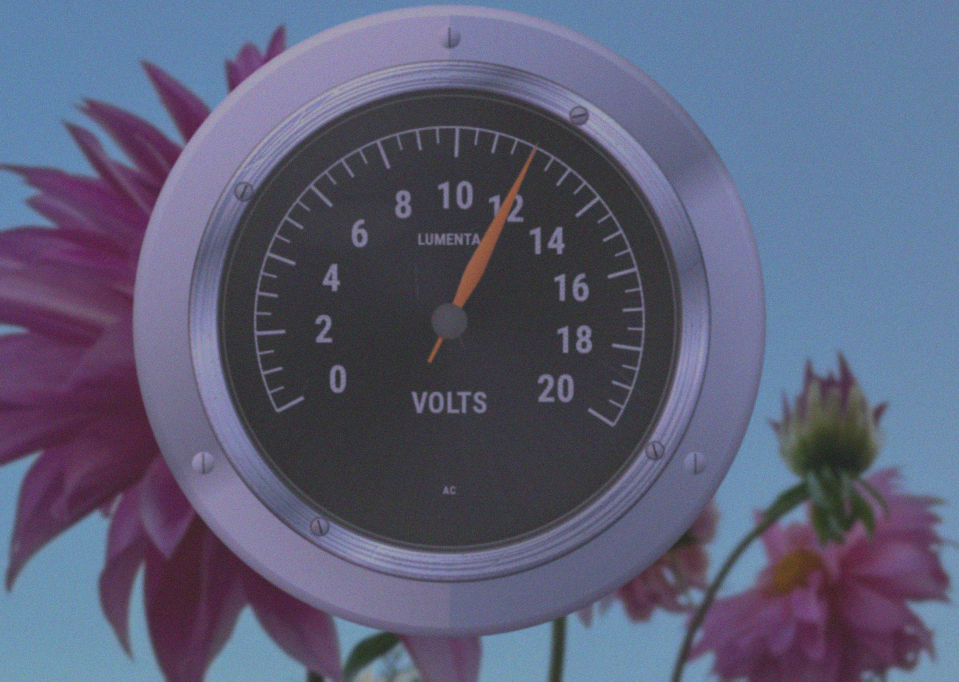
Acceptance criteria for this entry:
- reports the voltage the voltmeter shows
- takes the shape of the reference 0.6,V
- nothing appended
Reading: 12,V
